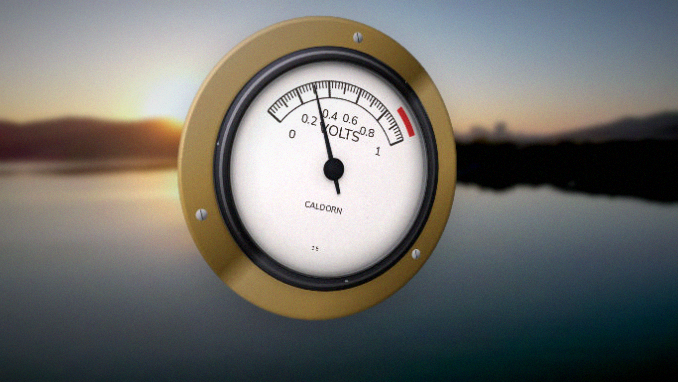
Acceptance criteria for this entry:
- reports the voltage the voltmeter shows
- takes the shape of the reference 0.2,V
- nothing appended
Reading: 0.3,V
